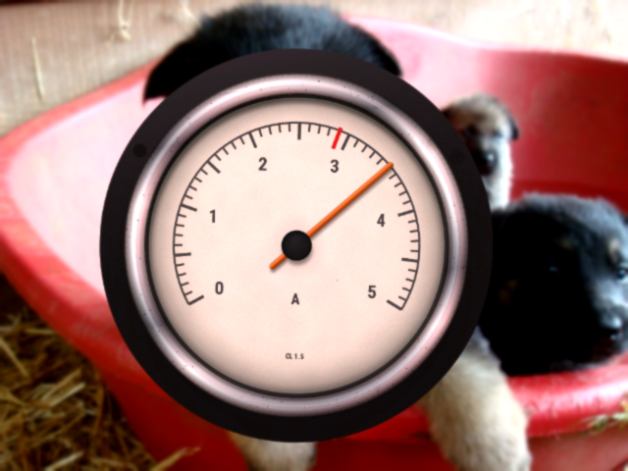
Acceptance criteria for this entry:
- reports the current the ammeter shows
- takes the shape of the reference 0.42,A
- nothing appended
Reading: 3.5,A
